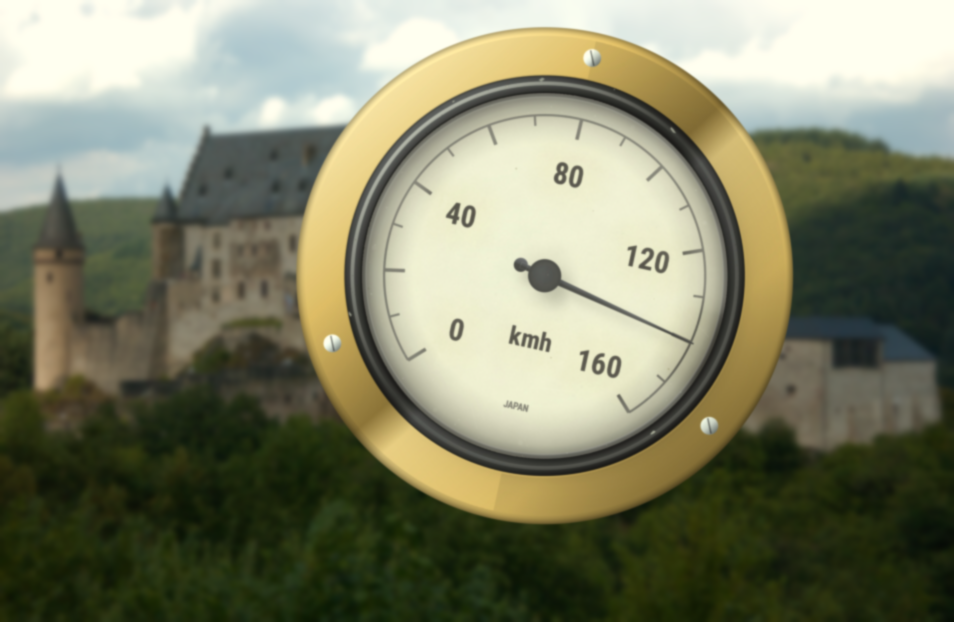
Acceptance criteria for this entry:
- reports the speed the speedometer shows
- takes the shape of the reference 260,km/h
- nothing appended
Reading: 140,km/h
